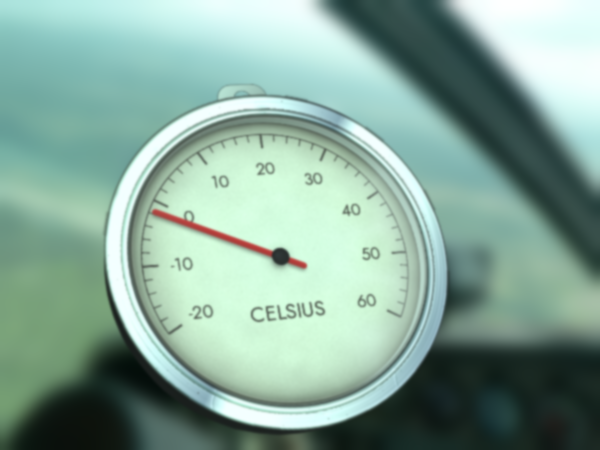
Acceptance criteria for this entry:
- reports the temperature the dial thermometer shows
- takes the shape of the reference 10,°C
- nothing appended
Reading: -2,°C
